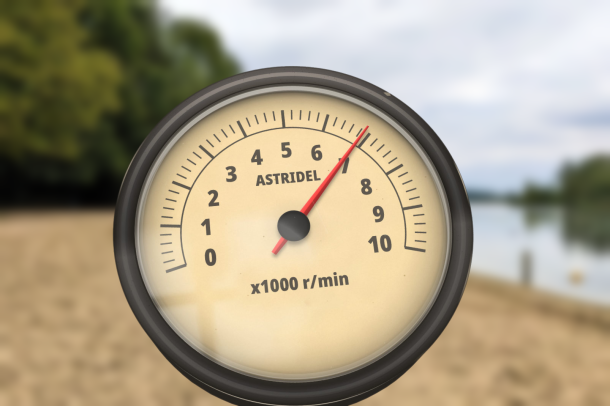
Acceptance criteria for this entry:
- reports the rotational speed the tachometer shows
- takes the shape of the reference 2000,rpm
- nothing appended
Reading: 6900,rpm
